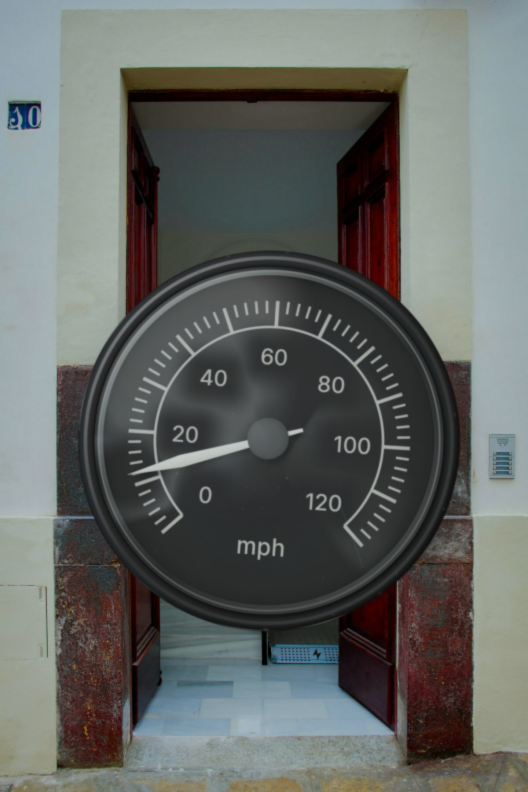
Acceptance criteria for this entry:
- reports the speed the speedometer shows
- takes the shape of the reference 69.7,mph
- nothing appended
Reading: 12,mph
